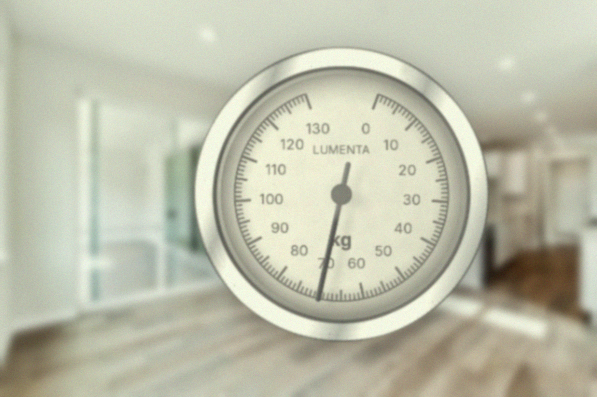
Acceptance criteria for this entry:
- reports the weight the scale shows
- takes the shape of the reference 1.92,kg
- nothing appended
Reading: 70,kg
